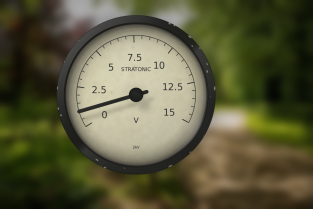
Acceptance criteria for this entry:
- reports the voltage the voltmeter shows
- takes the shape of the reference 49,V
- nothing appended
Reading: 1,V
